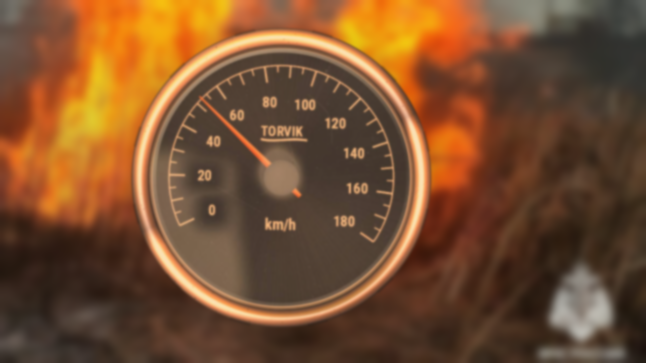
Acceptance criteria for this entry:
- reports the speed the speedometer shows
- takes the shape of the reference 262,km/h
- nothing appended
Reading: 52.5,km/h
